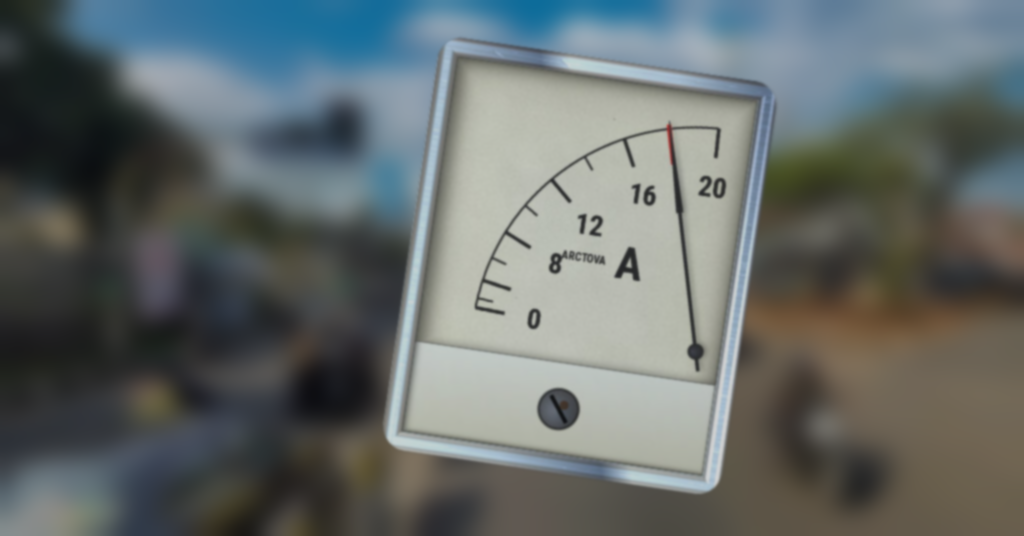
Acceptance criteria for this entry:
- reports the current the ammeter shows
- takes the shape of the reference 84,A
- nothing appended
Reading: 18,A
